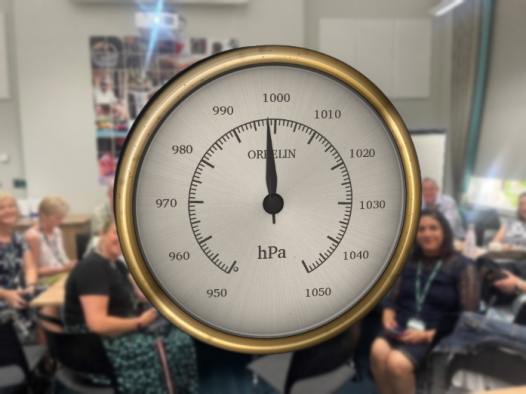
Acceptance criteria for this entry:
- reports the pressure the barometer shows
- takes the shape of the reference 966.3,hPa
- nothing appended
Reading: 998,hPa
